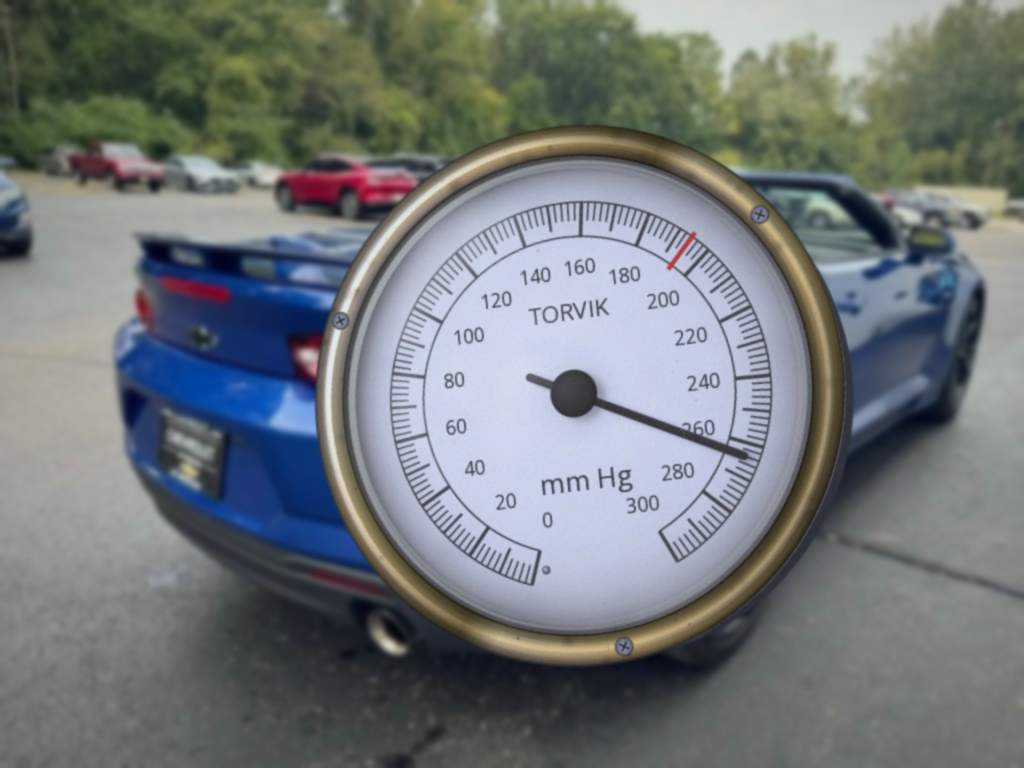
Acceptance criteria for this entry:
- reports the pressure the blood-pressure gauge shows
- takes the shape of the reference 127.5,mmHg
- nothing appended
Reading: 264,mmHg
